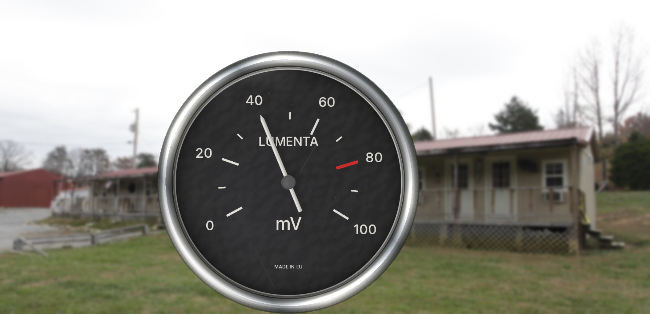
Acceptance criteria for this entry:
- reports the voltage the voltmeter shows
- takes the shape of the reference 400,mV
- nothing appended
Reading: 40,mV
